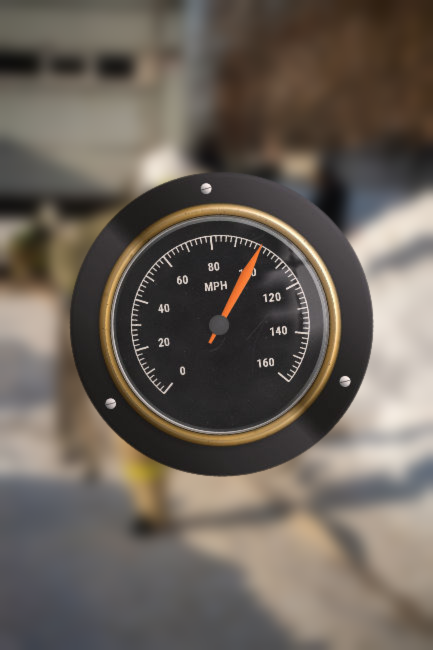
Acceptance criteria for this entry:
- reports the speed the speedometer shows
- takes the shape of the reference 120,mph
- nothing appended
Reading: 100,mph
